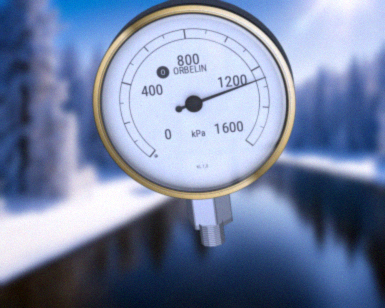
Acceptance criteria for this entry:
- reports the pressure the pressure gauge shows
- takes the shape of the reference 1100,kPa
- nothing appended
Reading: 1250,kPa
